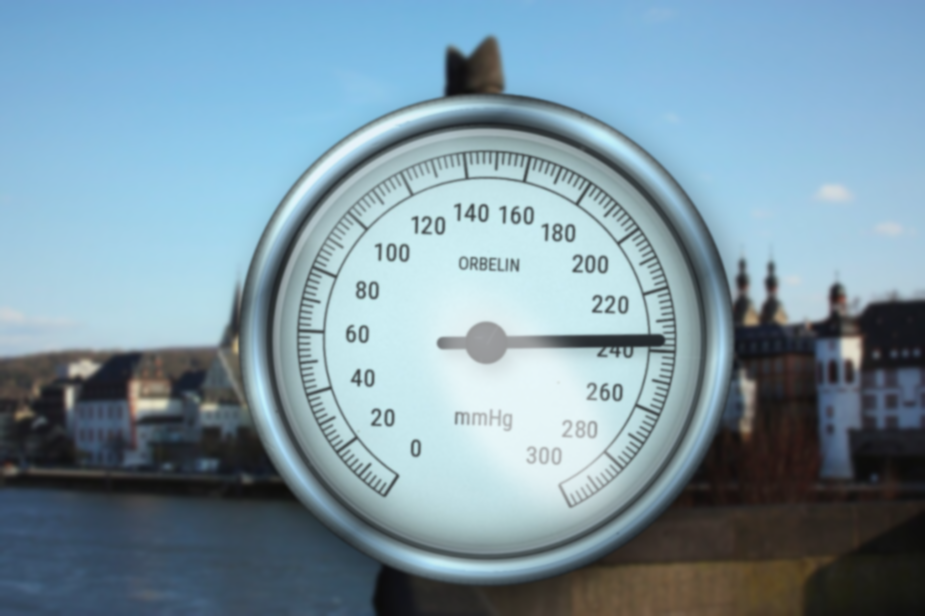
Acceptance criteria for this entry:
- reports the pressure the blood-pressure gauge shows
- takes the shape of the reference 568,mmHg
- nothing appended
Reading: 236,mmHg
